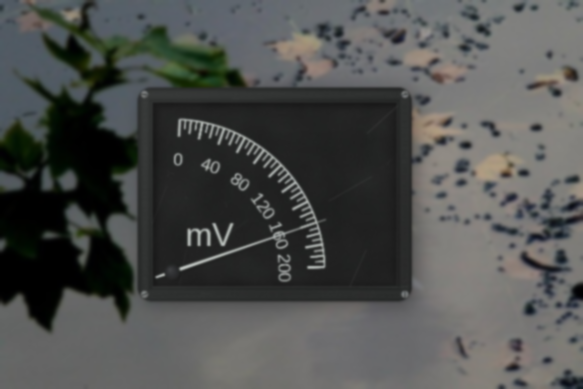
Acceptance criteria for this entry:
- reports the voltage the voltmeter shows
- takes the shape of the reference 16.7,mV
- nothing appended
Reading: 160,mV
